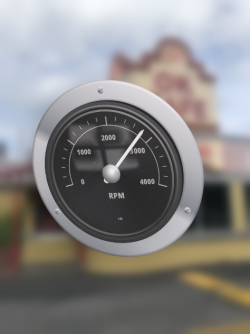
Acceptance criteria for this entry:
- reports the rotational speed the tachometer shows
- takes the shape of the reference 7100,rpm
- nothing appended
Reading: 2800,rpm
